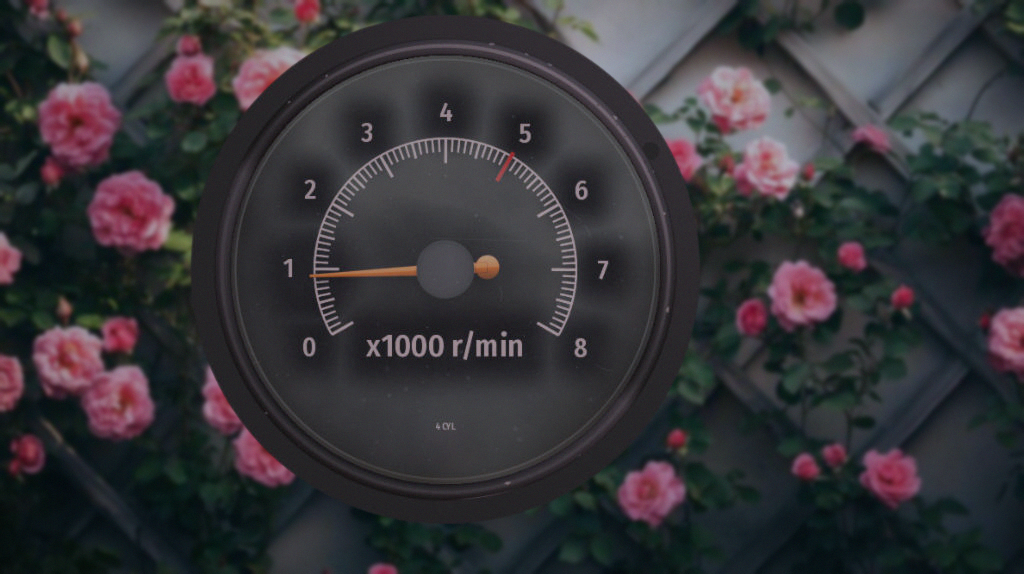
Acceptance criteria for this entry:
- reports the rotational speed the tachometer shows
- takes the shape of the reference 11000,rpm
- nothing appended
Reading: 900,rpm
